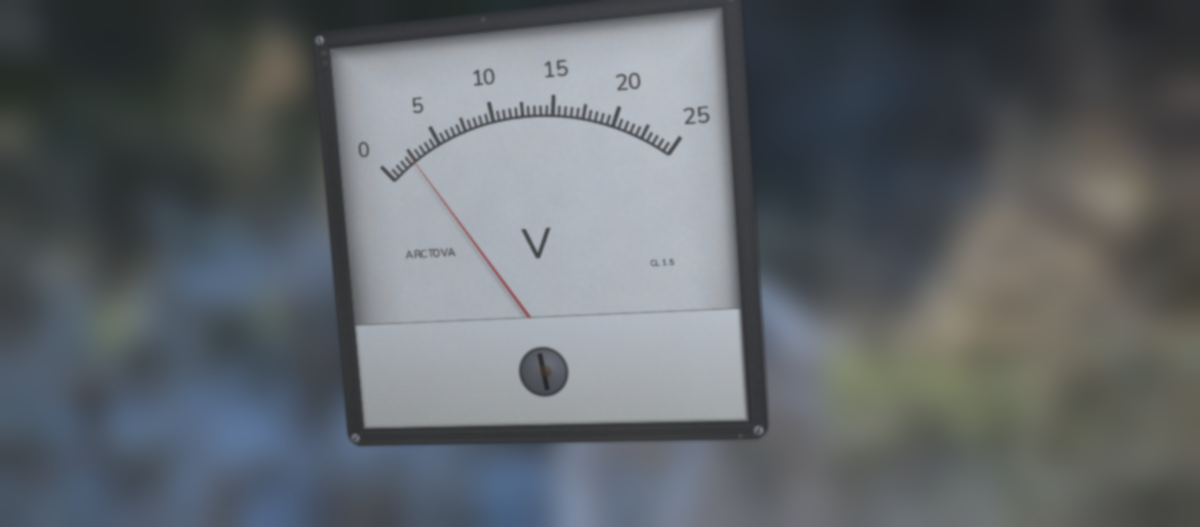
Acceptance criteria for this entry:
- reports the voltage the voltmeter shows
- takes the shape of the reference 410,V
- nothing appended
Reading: 2.5,V
